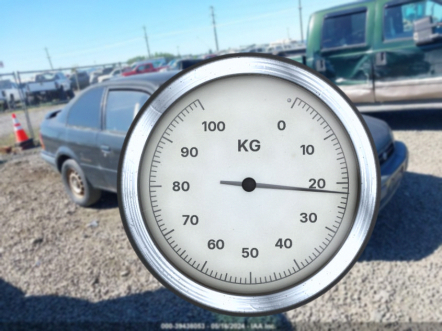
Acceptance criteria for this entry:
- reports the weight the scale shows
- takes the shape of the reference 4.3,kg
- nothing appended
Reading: 22,kg
